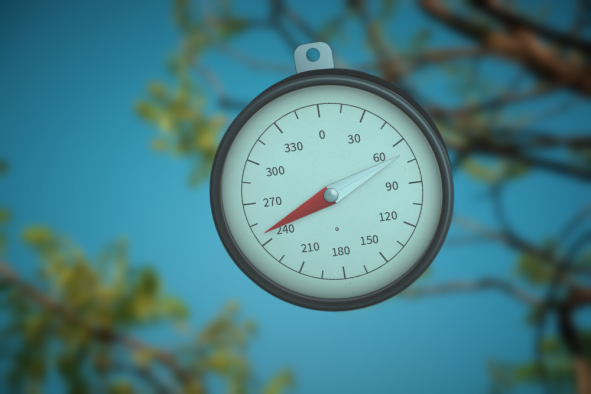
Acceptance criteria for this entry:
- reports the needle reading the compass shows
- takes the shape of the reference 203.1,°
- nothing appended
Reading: 247.5,°
